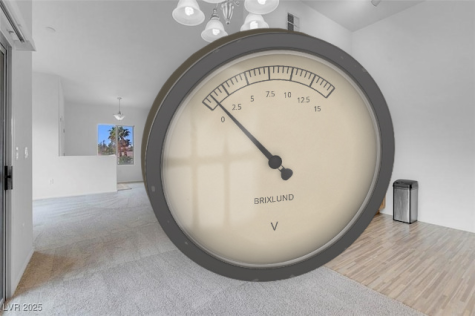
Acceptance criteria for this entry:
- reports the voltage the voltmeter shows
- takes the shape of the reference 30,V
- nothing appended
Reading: 1,V
